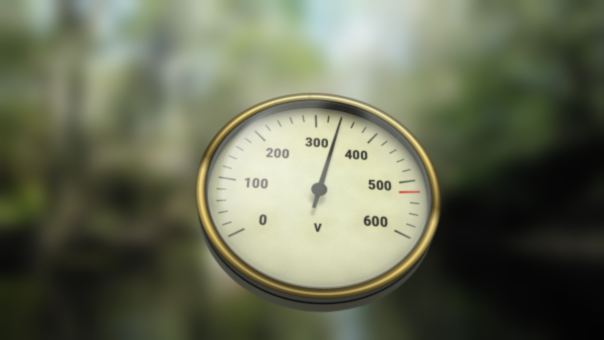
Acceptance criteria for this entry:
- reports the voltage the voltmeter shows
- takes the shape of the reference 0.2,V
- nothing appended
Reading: 340,V
